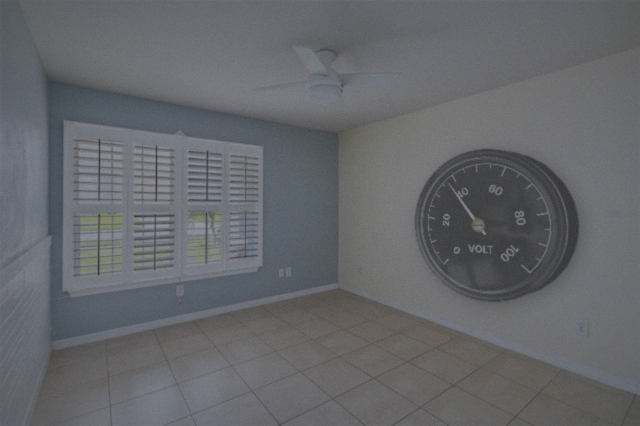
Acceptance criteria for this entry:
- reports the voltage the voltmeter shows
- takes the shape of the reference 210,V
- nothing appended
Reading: 37.5,V
